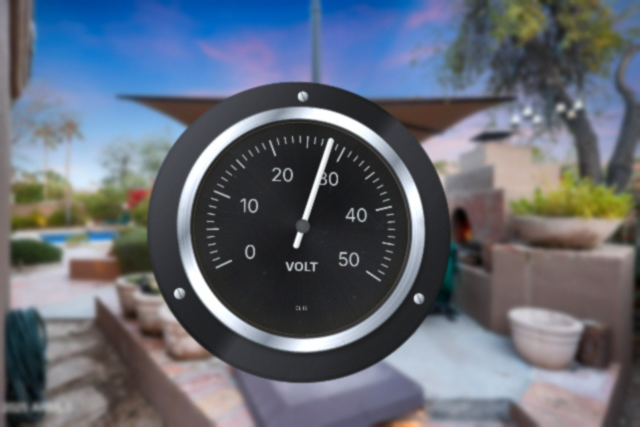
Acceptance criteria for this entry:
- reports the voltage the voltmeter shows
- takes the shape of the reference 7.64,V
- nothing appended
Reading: 28,V
